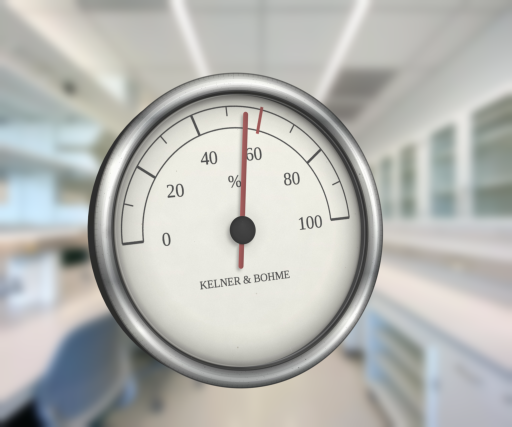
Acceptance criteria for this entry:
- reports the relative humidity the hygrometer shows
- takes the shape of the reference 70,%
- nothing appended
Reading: 55,%
